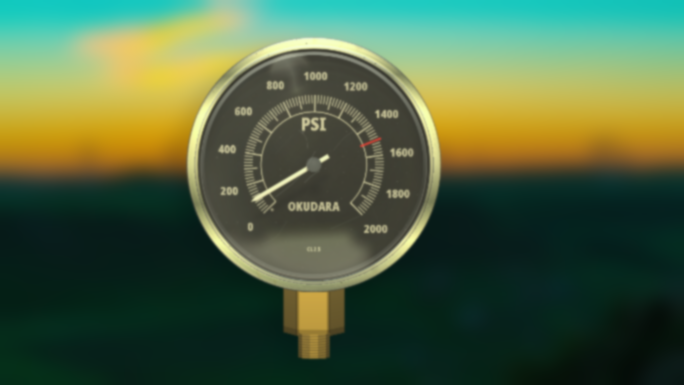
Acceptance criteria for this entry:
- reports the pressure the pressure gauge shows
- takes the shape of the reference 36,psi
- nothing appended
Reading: 100,psi
